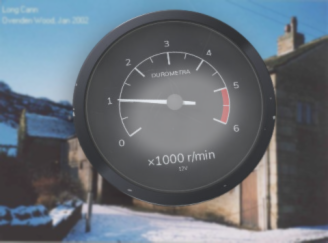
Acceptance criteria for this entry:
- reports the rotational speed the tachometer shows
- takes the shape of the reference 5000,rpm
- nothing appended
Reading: 1000,rpm
